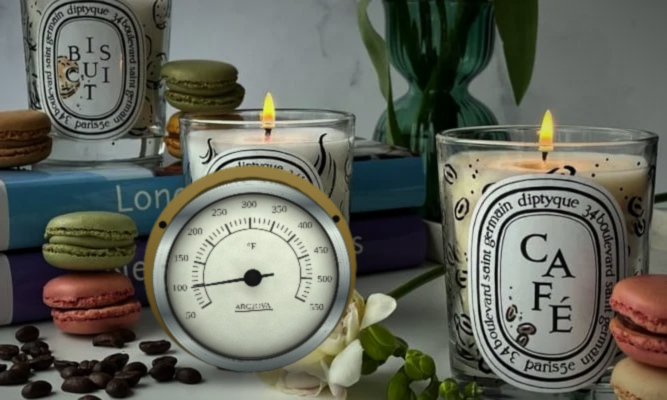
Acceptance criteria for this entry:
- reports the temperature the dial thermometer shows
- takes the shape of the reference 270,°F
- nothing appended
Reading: 100,°F
